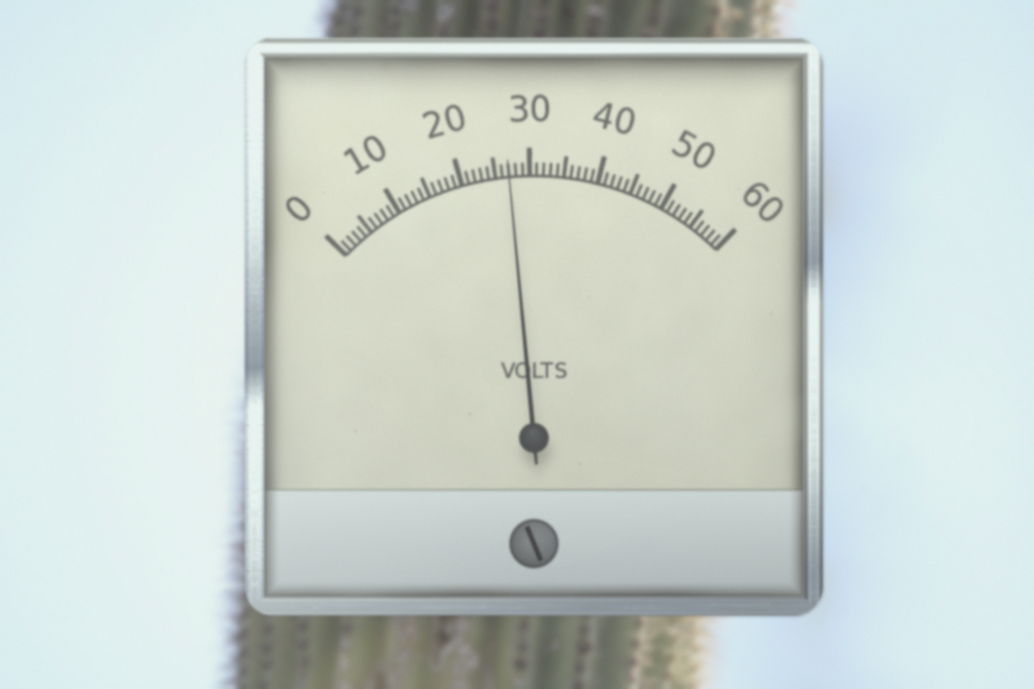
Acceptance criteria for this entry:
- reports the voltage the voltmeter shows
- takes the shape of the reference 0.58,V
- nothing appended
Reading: 27,V
